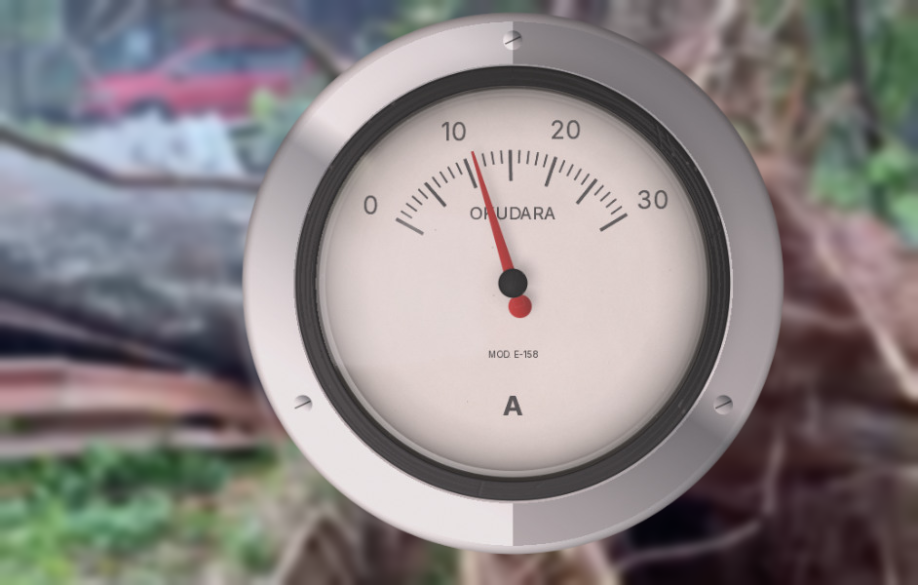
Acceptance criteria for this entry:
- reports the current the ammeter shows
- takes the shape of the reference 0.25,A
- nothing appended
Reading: 11,A
